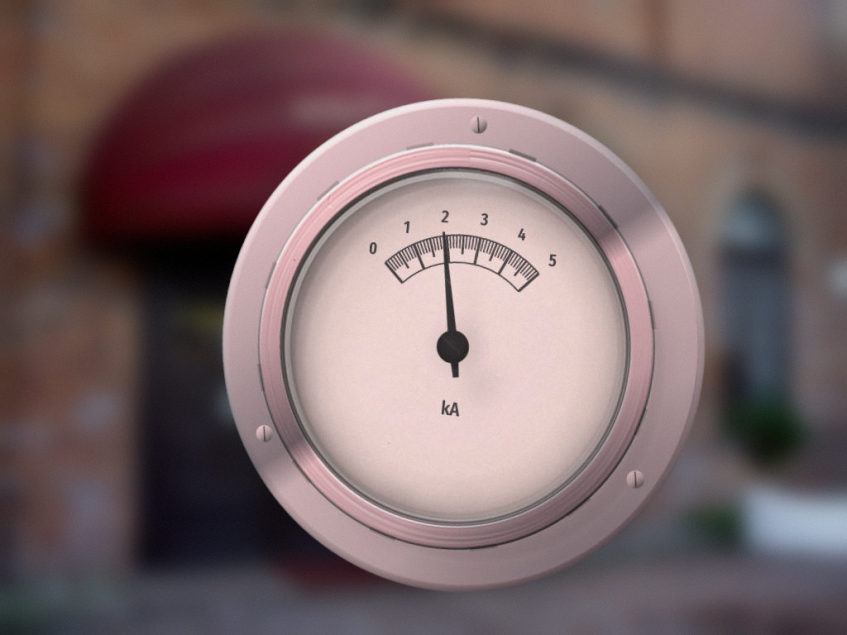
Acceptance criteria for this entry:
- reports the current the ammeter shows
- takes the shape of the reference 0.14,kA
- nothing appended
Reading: 2,kA
